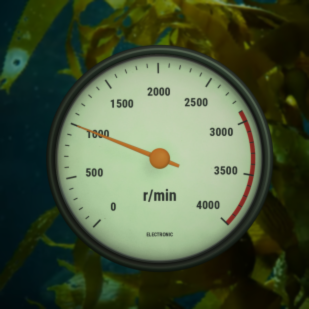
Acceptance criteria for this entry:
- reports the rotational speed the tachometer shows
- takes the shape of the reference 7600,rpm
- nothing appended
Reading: 1000,rpm
